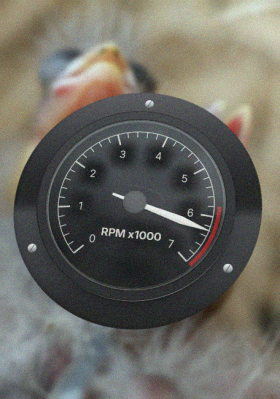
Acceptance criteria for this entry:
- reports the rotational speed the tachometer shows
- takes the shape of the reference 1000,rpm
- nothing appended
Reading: 6300,rpm
